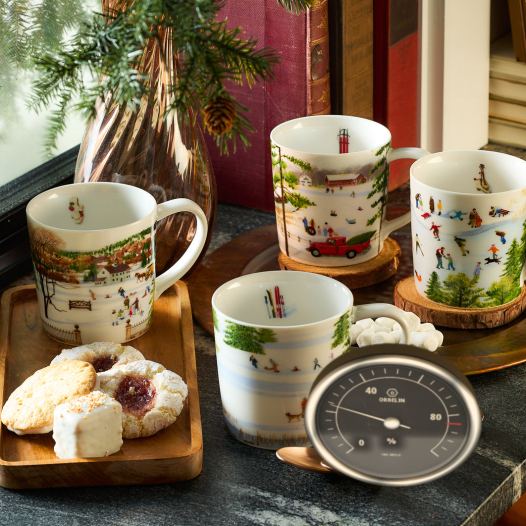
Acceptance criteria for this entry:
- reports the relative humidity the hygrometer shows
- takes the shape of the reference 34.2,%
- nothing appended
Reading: 24,%
